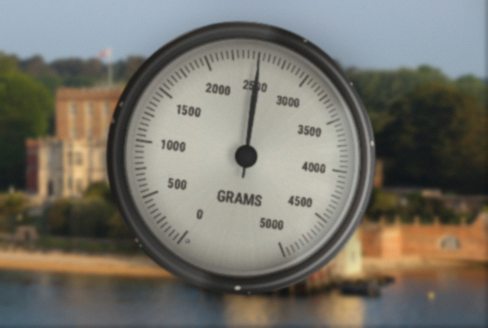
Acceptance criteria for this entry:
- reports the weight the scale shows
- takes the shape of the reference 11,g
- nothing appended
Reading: 2500,g
